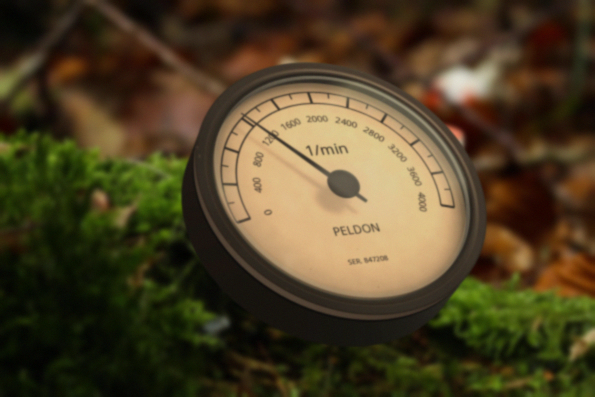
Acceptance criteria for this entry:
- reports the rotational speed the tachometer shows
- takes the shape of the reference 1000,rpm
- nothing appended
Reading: 1200,rpm
